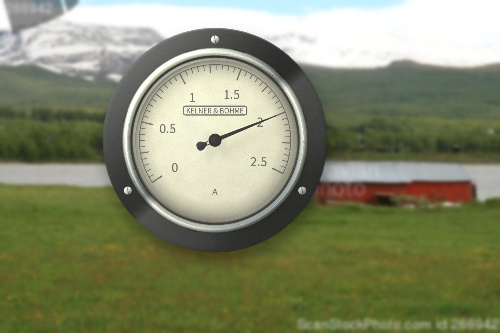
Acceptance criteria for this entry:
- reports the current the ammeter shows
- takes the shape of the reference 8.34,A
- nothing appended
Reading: 2,A
